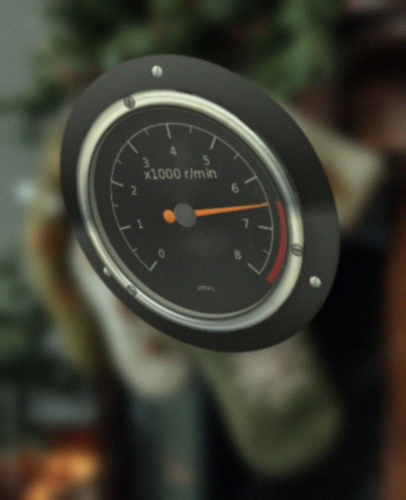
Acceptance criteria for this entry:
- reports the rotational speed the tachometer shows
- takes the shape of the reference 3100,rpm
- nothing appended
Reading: 6500,rpm
